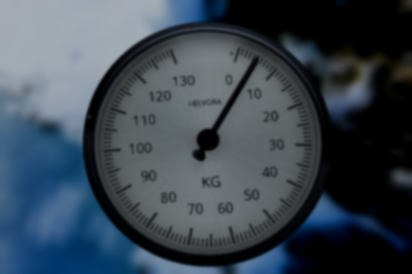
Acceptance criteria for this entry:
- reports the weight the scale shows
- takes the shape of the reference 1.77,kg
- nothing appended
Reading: 5,kg
